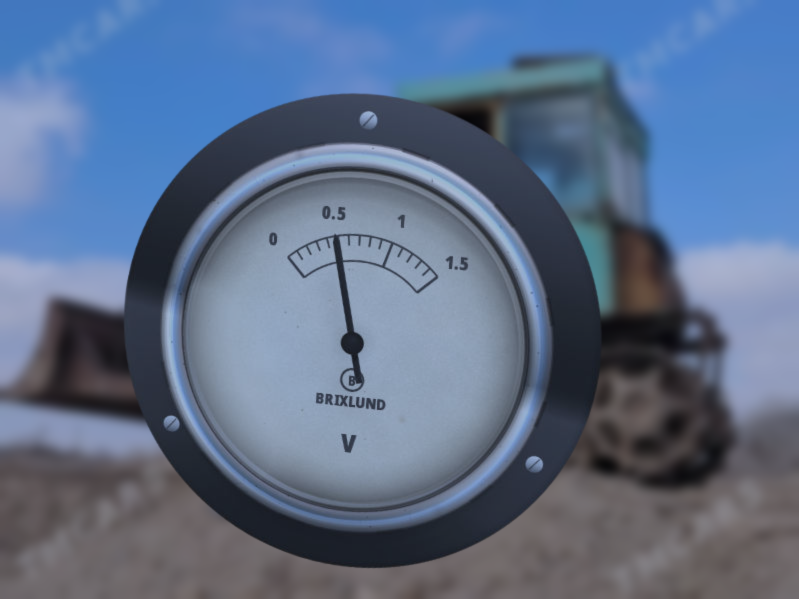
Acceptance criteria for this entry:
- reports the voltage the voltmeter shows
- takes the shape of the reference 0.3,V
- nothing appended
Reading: 0.5,V
